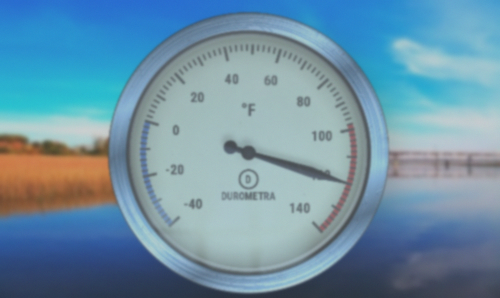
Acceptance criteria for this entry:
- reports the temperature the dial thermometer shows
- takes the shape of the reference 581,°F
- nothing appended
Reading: 120,°F
